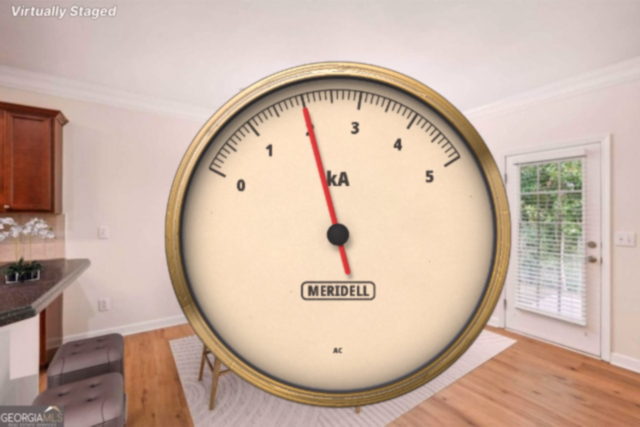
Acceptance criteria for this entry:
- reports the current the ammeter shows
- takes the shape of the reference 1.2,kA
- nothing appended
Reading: 2,kA
